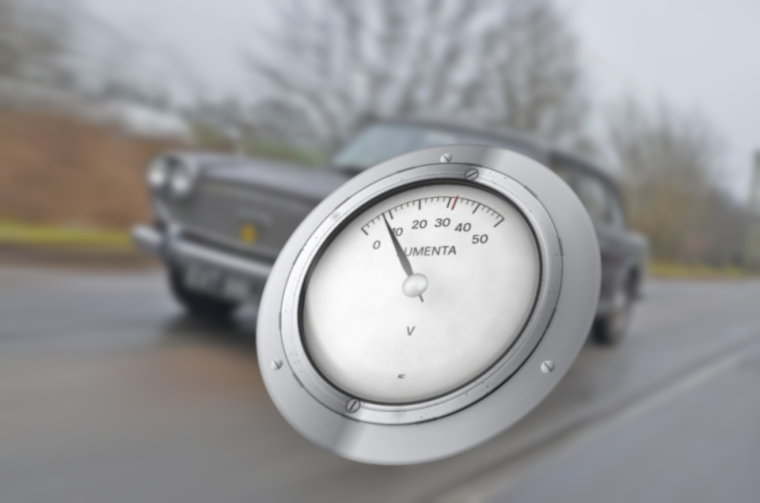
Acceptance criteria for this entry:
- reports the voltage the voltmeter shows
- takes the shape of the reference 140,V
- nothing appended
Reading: 8,V
